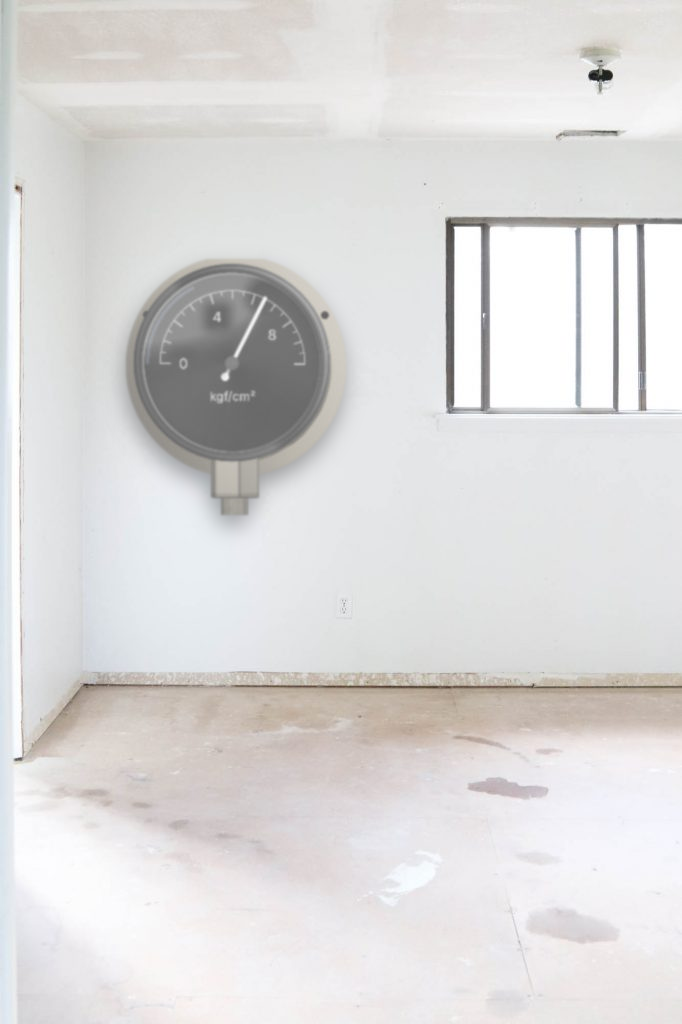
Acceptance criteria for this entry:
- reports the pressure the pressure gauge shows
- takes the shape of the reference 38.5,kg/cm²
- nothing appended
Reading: 6.5,kg/cm²
